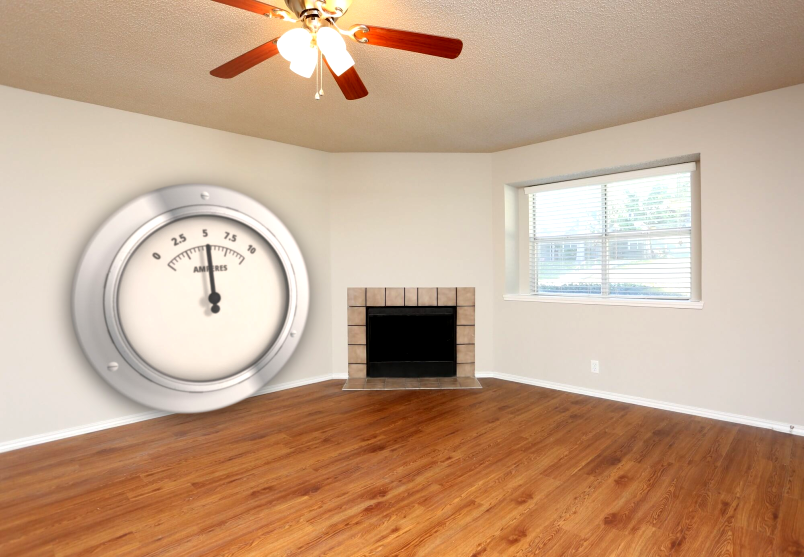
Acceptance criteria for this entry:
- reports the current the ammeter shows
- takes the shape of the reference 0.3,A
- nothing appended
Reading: 5,A
